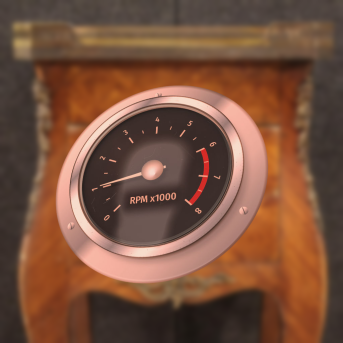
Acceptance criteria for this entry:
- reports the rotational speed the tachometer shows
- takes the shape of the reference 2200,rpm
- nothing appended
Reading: 1000,rpm
